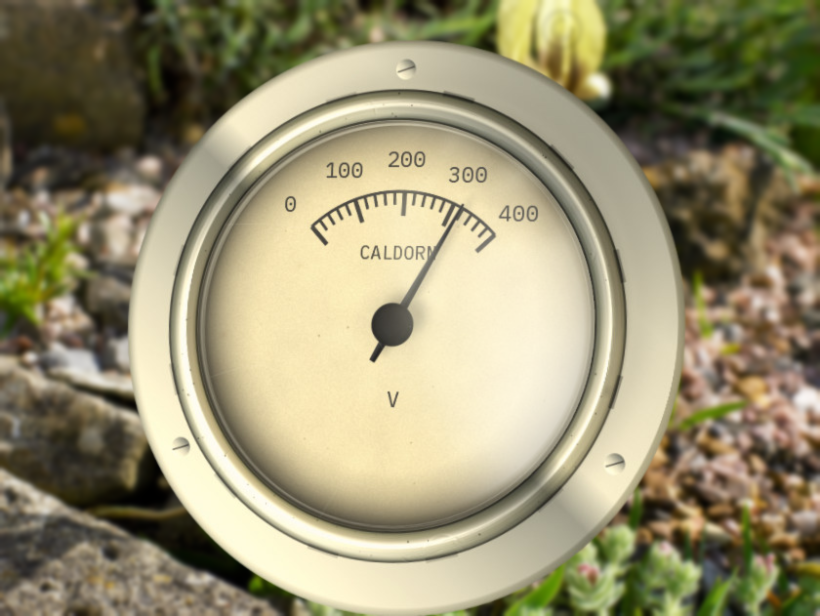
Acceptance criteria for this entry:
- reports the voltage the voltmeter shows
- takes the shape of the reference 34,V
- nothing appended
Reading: 320,V
